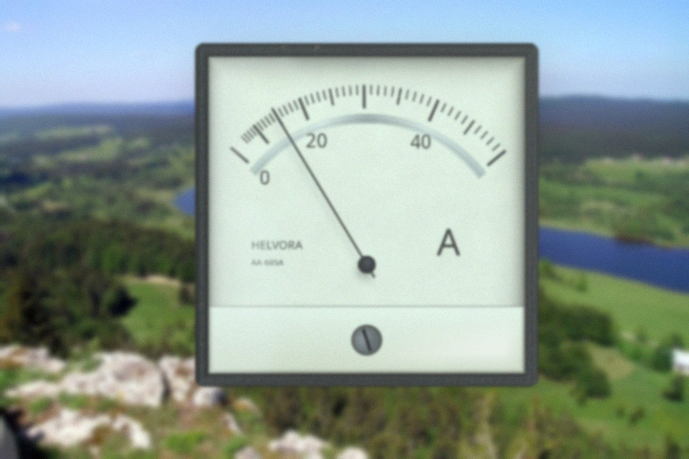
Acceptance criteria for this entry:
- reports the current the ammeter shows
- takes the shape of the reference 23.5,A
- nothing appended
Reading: 15,A
